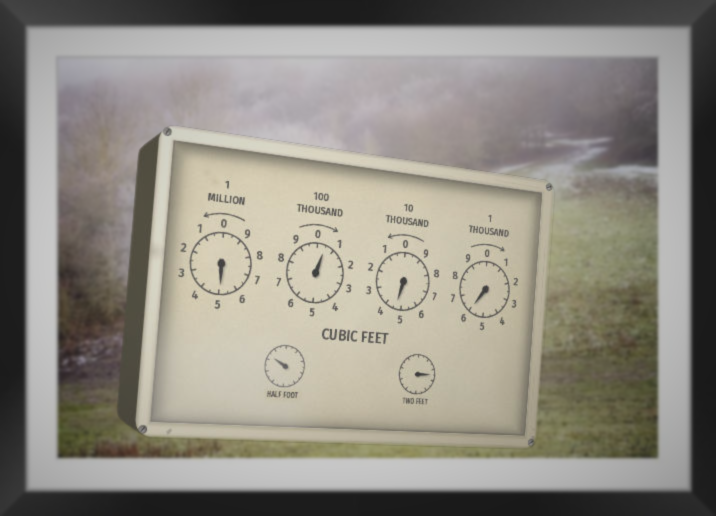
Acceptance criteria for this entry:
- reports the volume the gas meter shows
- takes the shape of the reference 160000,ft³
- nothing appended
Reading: 504600,ft³
